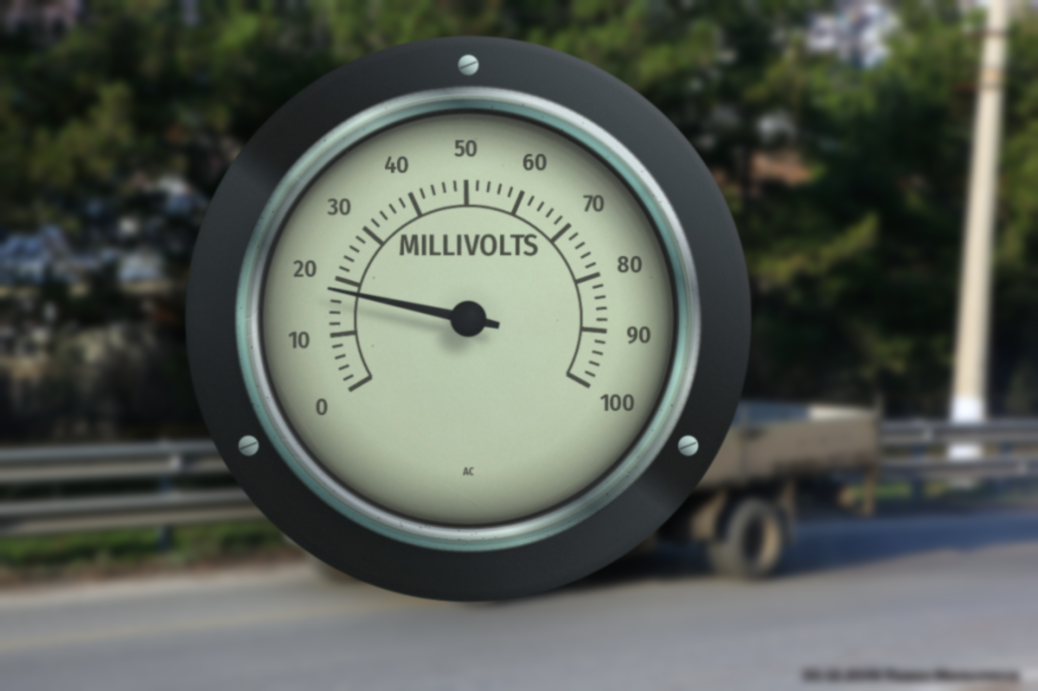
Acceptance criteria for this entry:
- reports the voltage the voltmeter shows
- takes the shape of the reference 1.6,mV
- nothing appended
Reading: 18,mV
